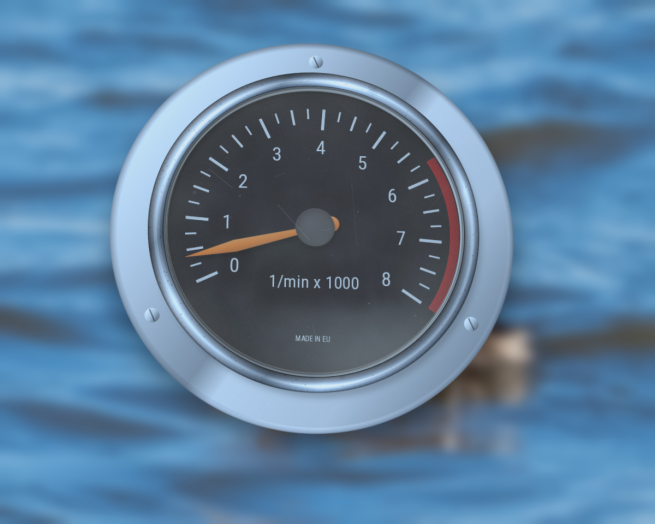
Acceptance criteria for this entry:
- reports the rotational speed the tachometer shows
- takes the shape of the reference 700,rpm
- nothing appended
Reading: 375,rpm
